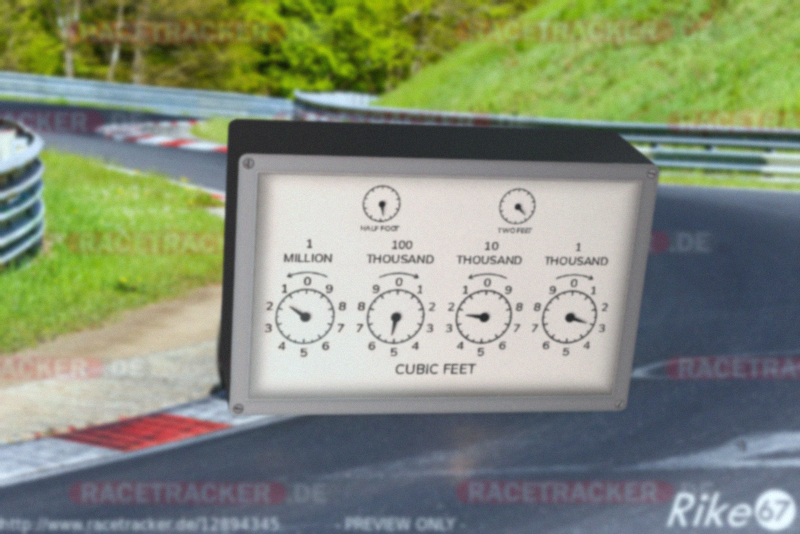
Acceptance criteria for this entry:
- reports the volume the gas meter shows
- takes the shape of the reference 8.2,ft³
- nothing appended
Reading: 152300,ft³
